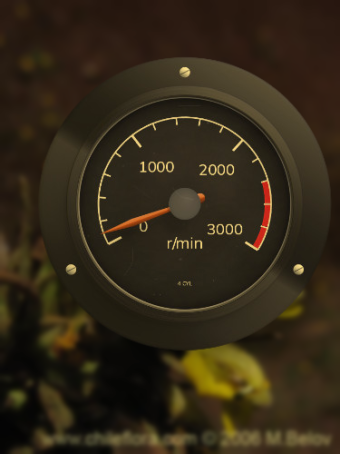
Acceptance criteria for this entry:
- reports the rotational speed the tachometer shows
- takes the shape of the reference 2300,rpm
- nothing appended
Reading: 100,rpm
